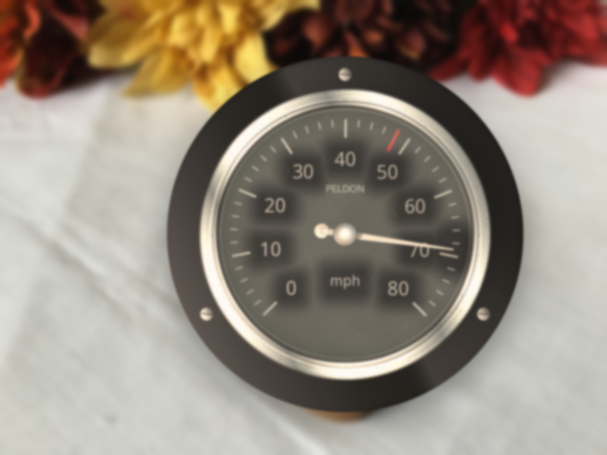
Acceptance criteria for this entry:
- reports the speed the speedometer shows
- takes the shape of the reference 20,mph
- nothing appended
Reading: 69,mph
